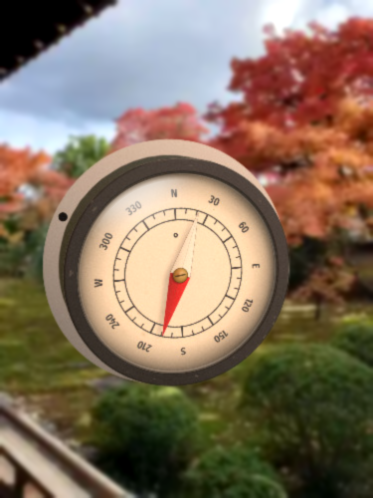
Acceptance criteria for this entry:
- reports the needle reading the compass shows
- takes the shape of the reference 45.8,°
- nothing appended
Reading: 200,°
